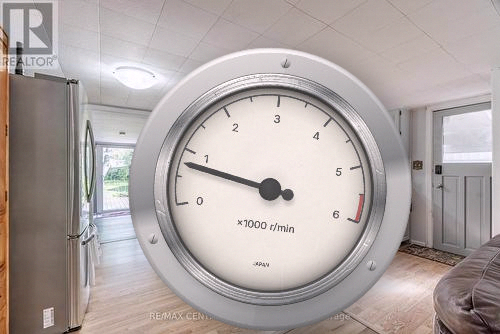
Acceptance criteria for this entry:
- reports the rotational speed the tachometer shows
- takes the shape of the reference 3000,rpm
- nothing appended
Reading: 750,rpm
